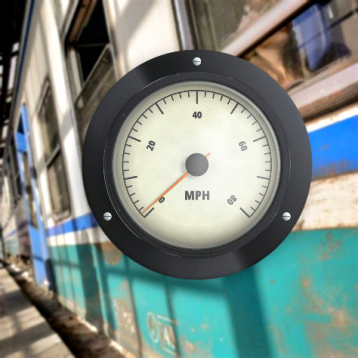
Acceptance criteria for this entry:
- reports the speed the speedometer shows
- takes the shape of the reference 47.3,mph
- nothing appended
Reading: 1,mph
